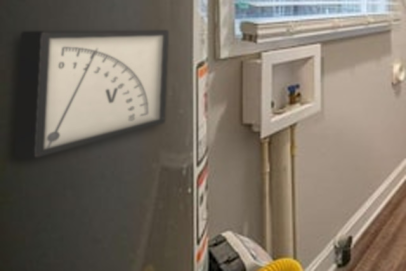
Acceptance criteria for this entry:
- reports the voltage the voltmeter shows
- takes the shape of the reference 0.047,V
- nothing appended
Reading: 2,V
